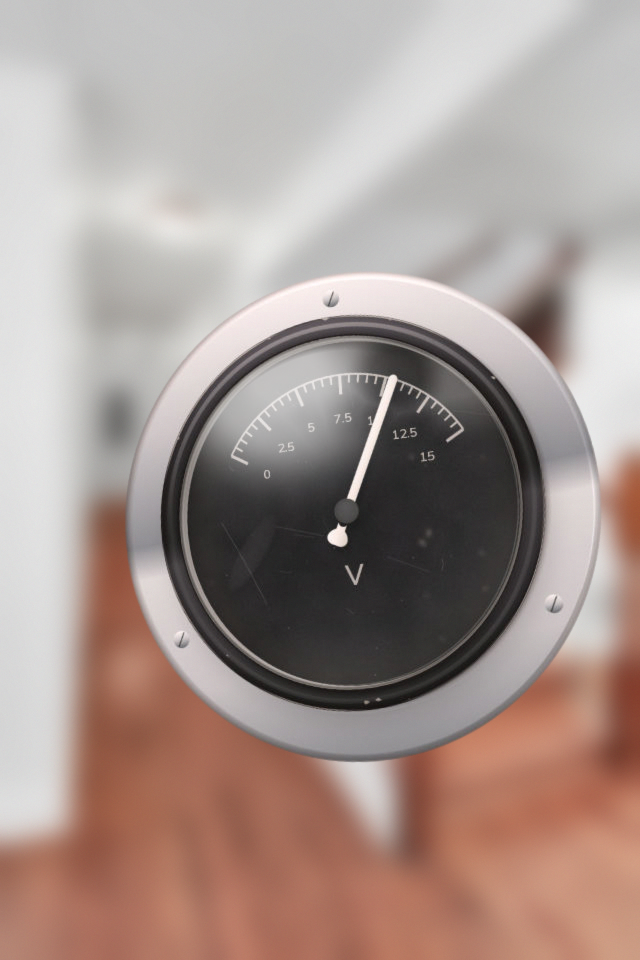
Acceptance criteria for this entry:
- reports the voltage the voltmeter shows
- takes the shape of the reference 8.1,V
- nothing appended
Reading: 10.5,V
